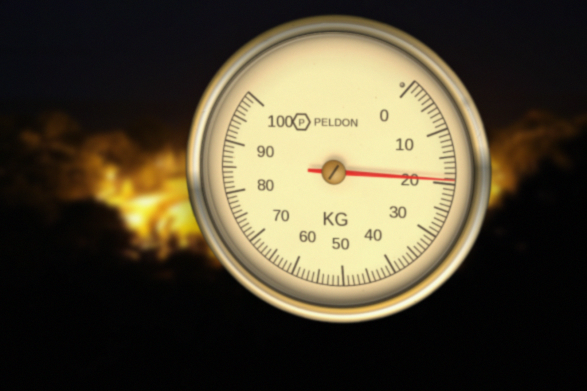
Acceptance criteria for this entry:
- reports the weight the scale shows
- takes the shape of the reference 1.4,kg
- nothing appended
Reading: 19,kg
